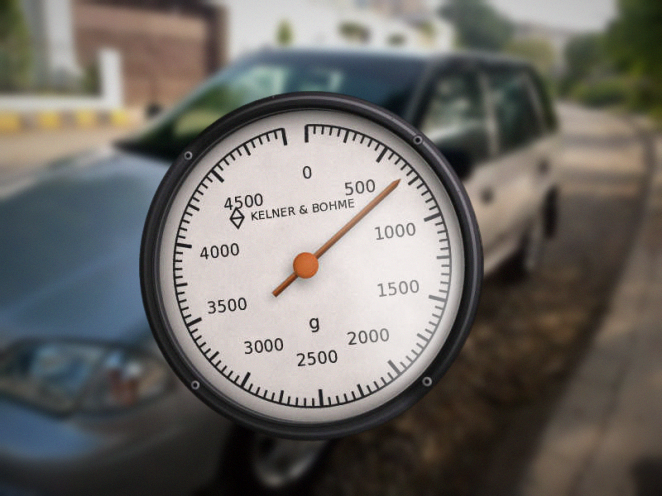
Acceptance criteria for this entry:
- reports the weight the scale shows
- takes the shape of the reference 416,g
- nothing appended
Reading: 700,g
